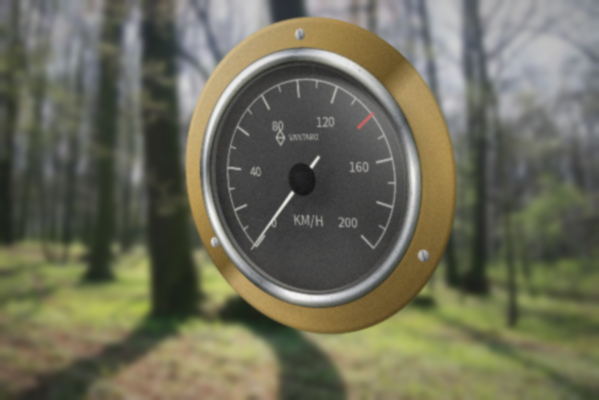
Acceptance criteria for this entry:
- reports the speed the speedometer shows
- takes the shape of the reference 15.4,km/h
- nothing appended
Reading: 0,km/h
